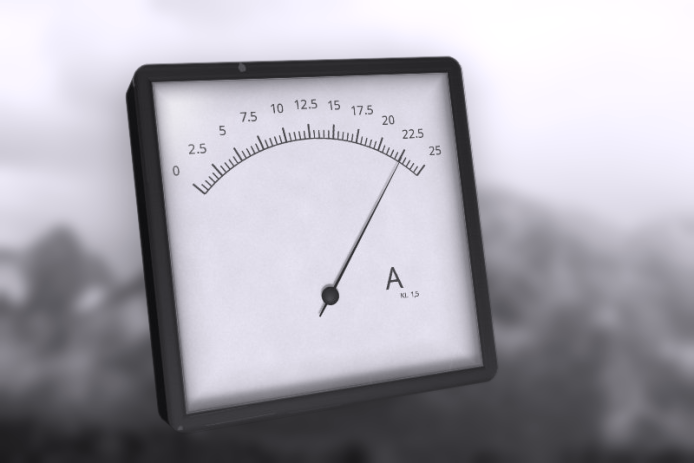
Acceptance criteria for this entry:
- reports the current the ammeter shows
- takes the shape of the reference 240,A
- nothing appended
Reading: 22.5,A
